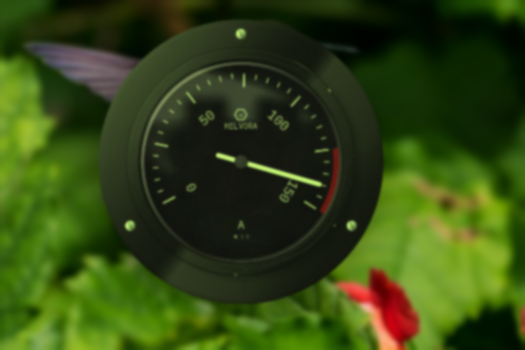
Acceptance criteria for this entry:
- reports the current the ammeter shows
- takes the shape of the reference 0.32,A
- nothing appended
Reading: 140,A
